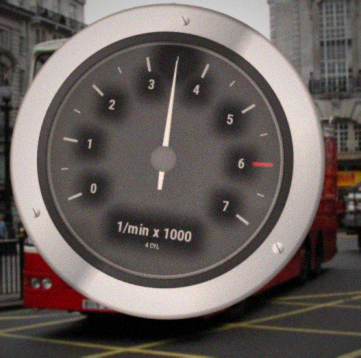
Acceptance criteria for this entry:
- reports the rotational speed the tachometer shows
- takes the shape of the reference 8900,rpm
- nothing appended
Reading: 3500,rpm
